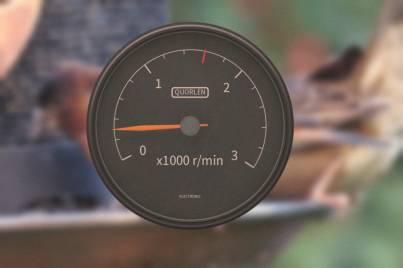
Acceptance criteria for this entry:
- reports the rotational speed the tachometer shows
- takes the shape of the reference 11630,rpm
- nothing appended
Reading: 300,rpm
